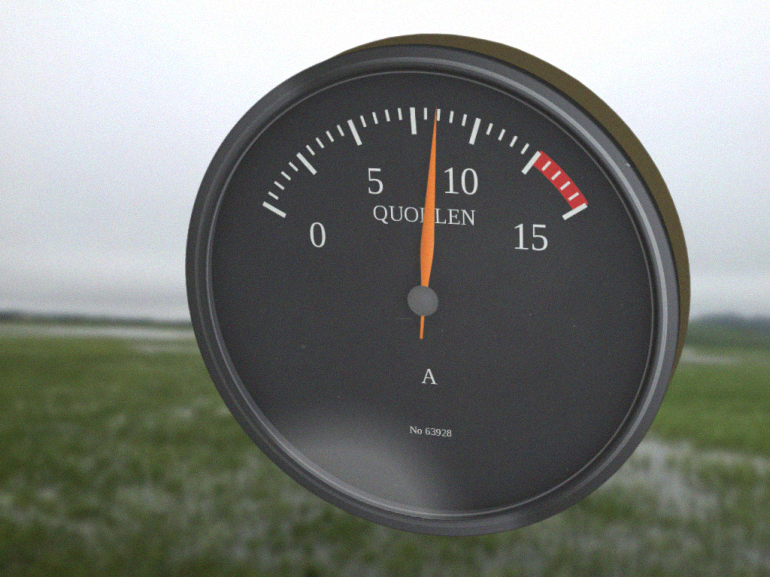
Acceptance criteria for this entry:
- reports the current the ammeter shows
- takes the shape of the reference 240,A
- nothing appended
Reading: 8.5,A
